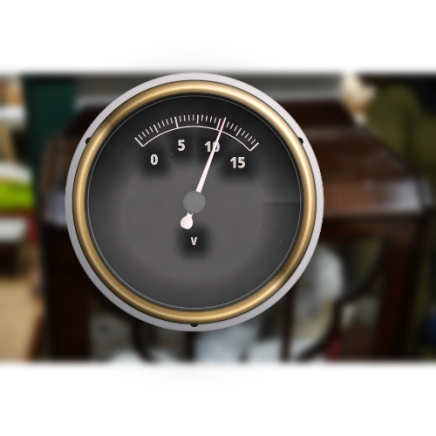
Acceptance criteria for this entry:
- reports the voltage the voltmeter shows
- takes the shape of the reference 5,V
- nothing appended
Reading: 10.5,V
